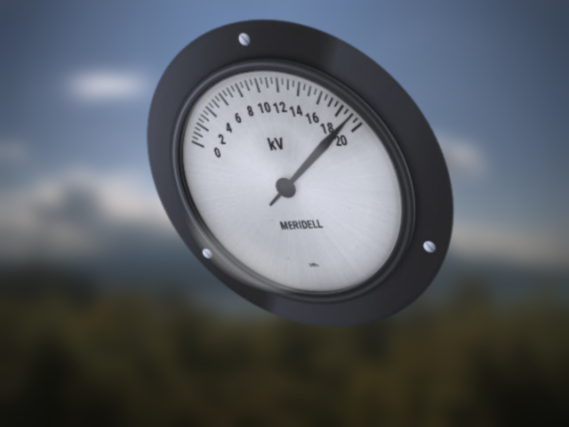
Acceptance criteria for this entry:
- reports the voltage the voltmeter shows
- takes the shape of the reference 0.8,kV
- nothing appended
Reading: 19,kV
